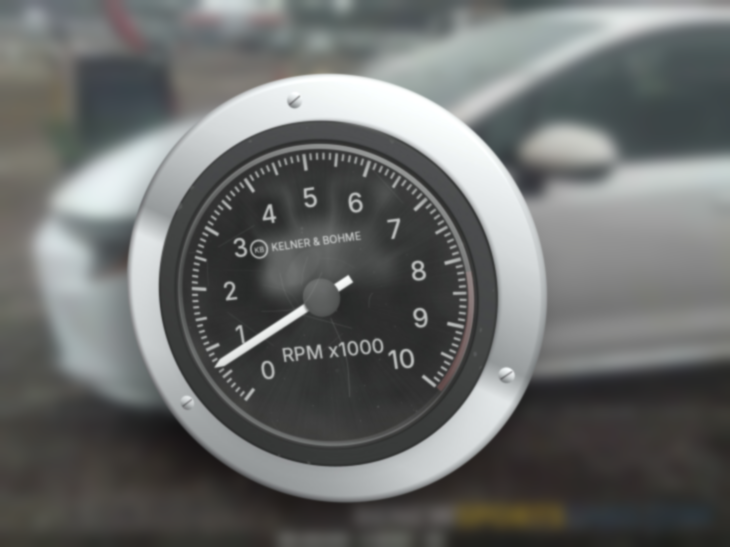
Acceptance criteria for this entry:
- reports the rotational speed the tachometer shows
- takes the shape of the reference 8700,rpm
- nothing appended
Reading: 700,rpm
